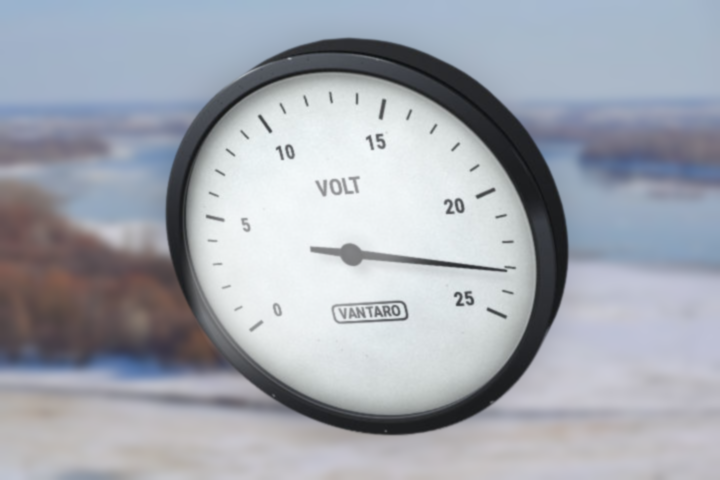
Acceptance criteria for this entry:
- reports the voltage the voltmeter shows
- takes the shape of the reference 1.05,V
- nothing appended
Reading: 23,V
